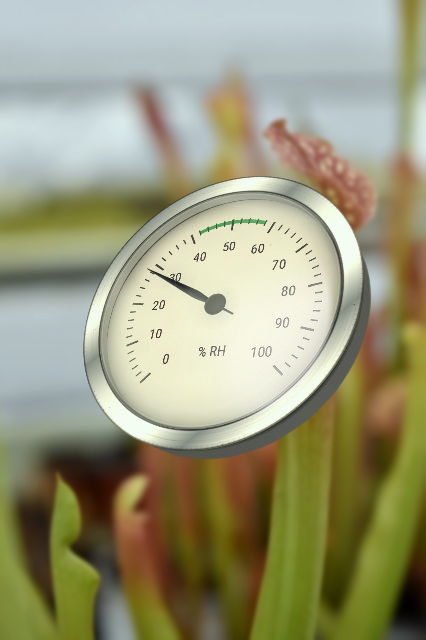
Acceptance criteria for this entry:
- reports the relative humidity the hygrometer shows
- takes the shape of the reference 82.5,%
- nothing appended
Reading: 28,%
